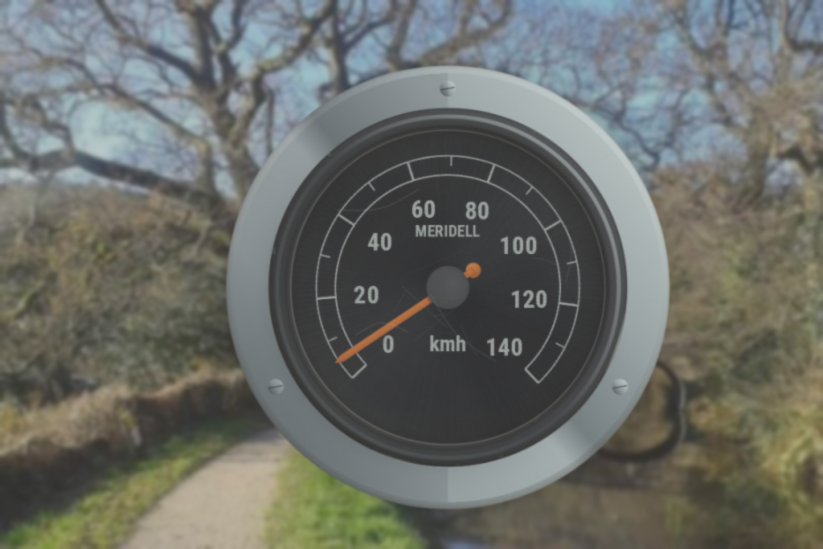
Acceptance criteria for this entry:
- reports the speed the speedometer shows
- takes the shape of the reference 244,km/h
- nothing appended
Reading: 5,km/h
